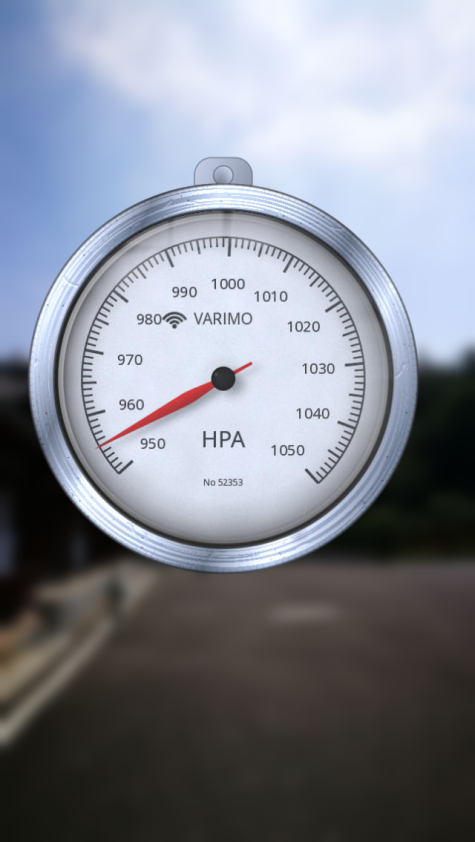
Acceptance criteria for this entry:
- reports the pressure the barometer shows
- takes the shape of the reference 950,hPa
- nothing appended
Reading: 955,hPa
